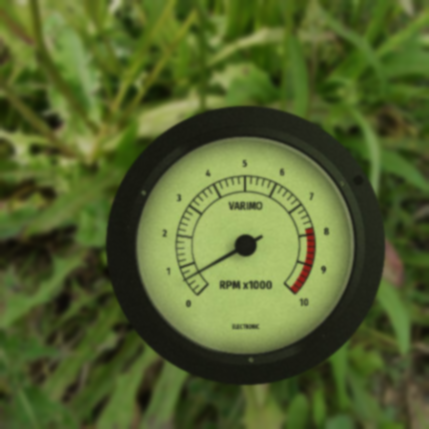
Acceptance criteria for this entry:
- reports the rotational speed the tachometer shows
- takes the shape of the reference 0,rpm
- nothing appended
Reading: 600,rpm
